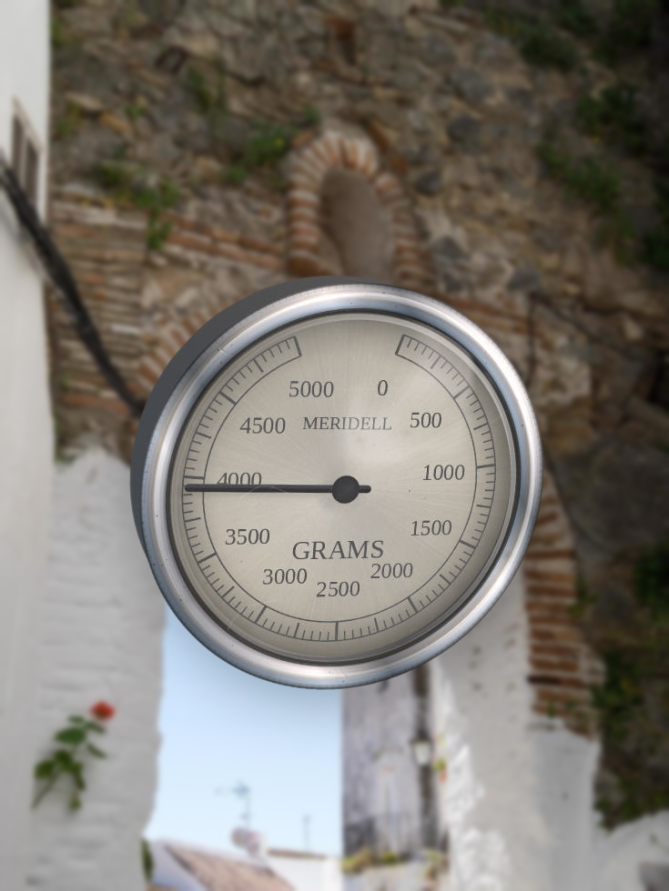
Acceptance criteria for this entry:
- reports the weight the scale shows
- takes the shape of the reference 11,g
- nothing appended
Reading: 3950,g
